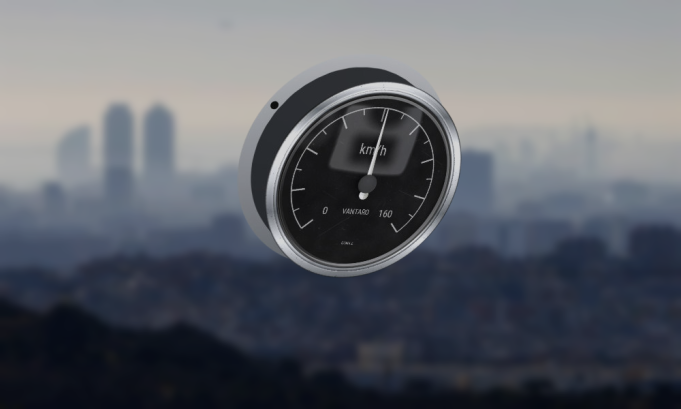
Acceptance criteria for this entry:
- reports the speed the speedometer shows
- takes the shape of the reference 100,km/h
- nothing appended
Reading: 80,km/h
